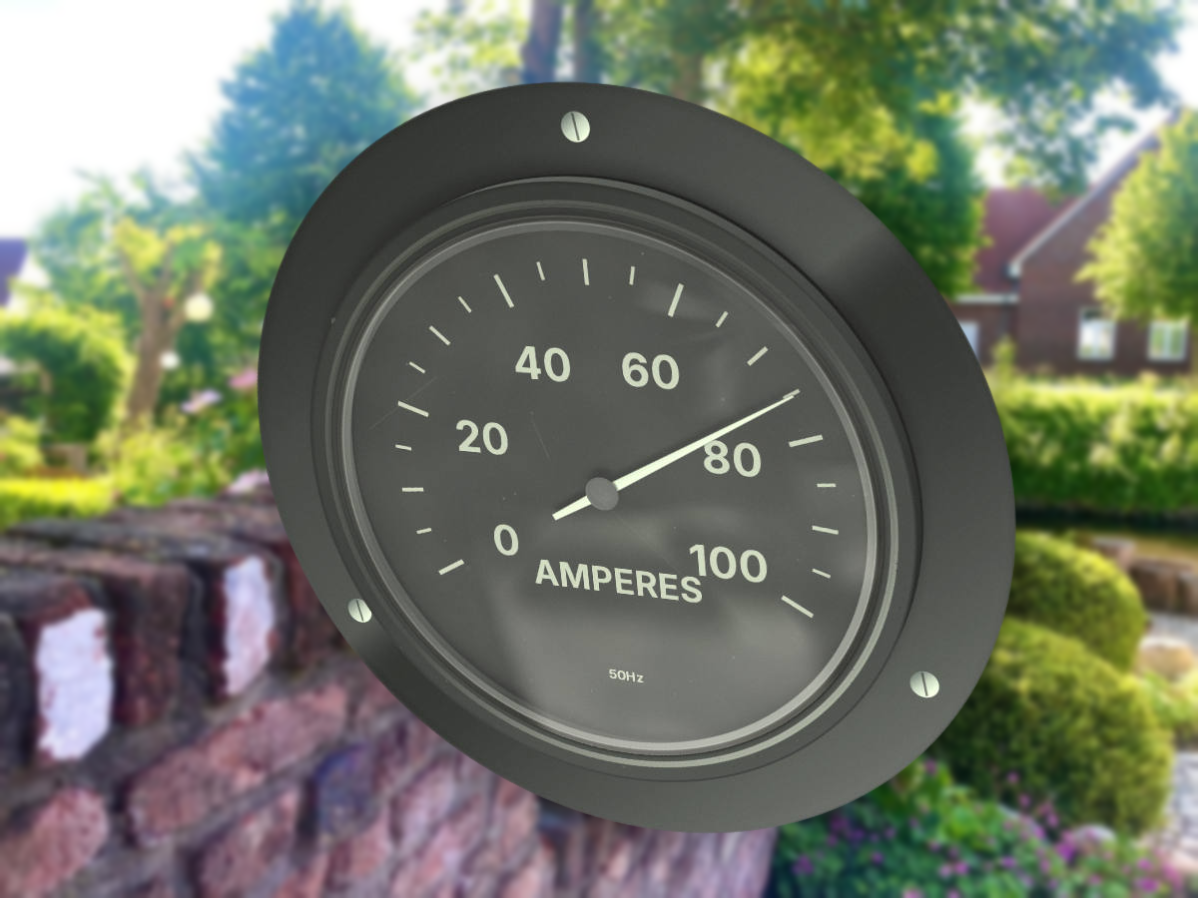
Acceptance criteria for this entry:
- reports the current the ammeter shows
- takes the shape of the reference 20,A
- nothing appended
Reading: 75,A
